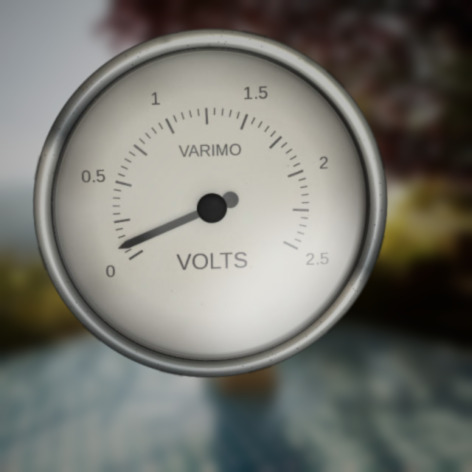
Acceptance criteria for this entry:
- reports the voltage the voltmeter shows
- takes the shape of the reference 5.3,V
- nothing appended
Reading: 0.1,V
